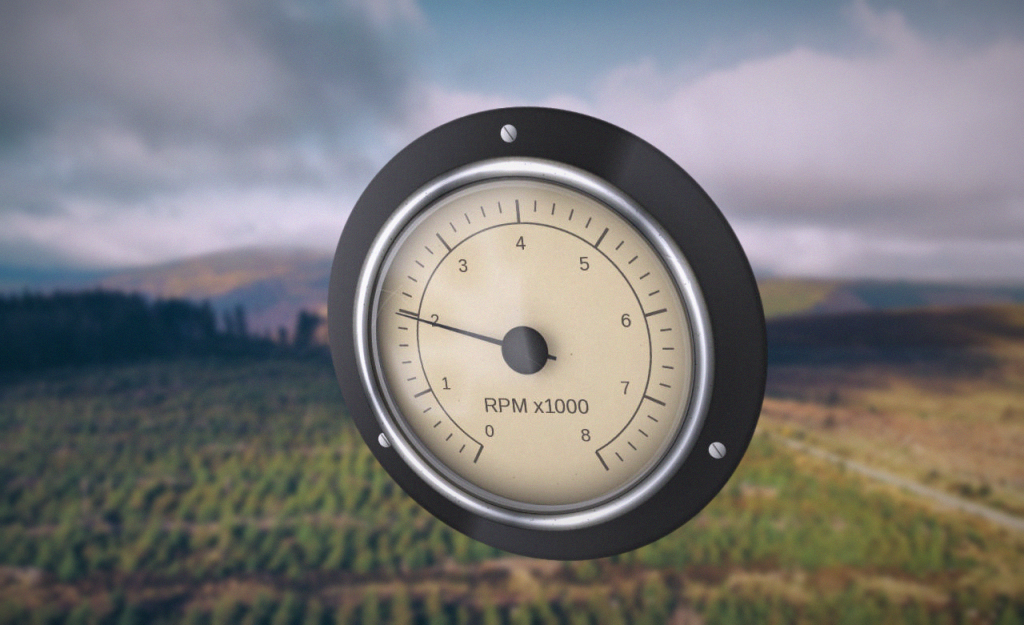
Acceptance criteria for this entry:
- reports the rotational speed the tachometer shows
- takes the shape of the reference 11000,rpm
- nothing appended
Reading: 2000,rpm
